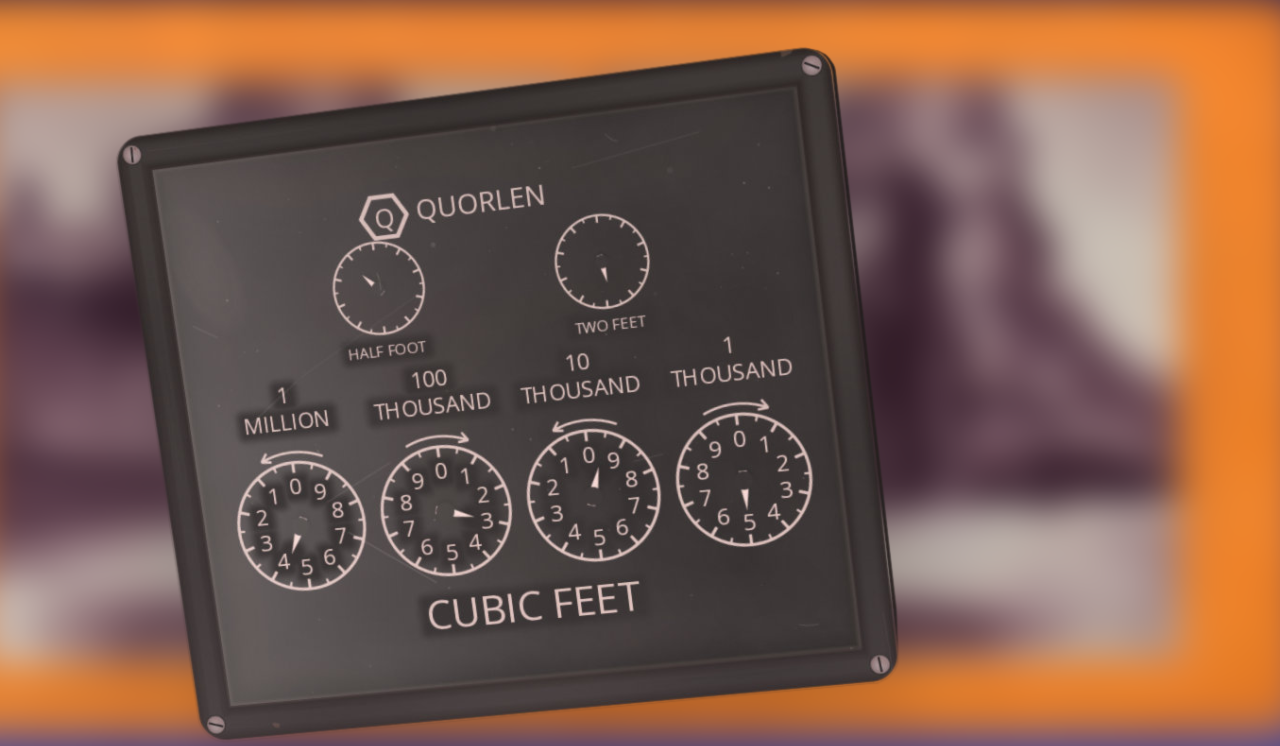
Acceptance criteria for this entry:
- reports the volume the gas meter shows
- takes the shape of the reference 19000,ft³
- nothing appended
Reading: 429500,ft³
